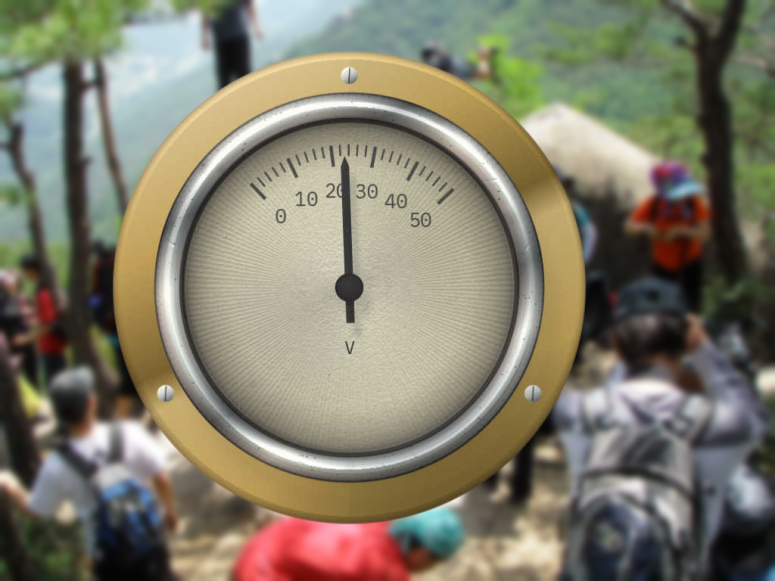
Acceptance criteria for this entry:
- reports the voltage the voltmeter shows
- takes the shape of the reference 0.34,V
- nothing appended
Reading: 23,V
